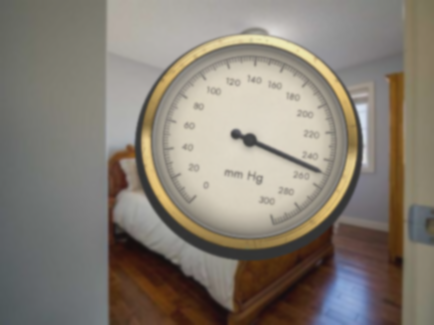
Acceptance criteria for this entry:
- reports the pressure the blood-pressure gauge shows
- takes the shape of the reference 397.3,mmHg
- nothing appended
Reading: 250,mmHg
